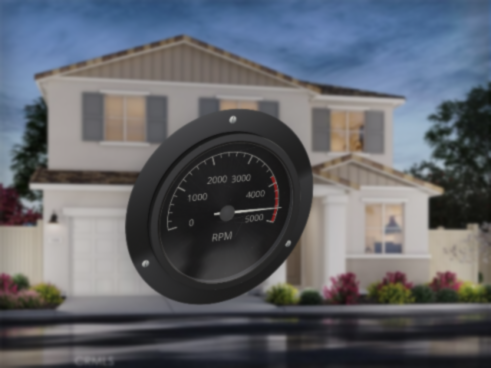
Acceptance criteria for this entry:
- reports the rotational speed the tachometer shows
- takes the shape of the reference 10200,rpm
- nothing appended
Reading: 4600,rpm
